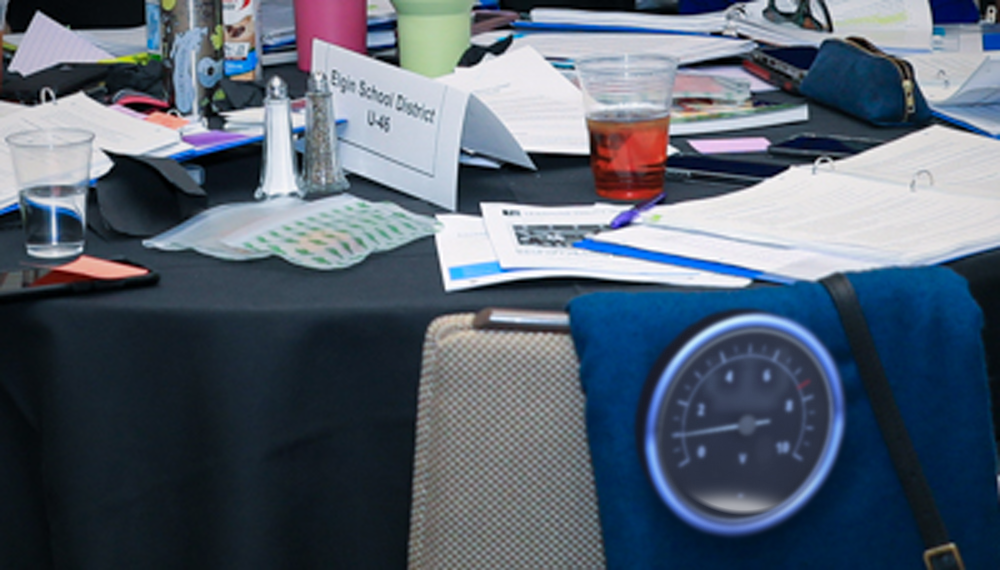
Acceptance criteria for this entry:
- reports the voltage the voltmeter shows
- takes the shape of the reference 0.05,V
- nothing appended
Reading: 1,V
